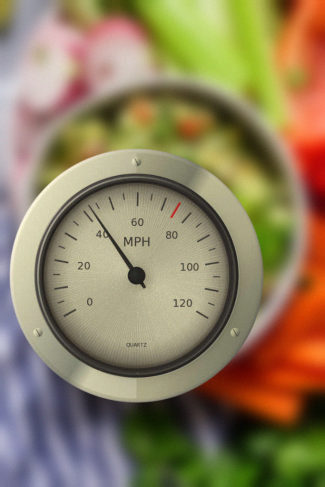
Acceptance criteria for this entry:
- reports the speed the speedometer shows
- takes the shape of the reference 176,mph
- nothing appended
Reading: 42.5,mph
